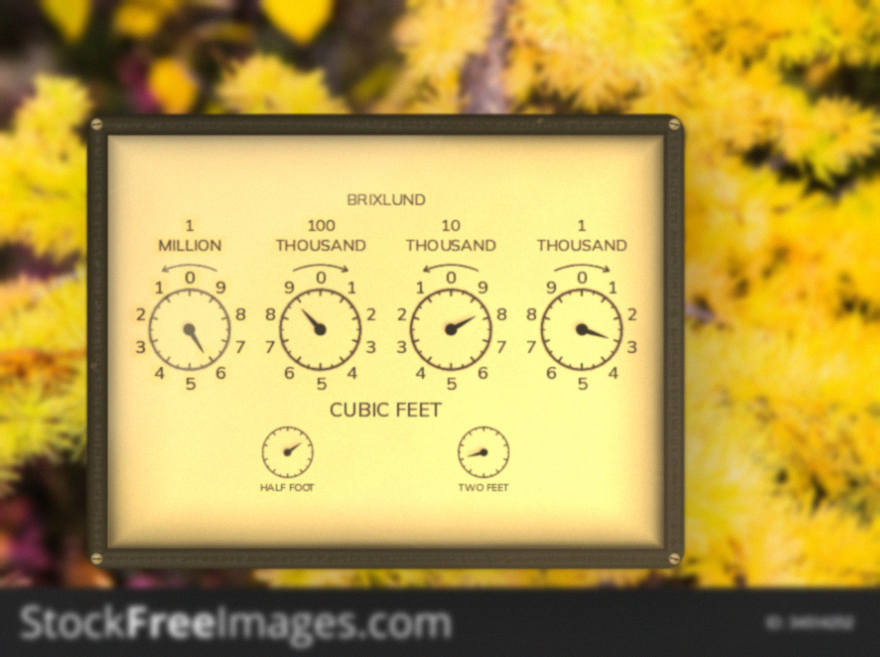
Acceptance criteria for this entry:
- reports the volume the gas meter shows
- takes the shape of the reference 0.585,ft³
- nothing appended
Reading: 588300,ft³
